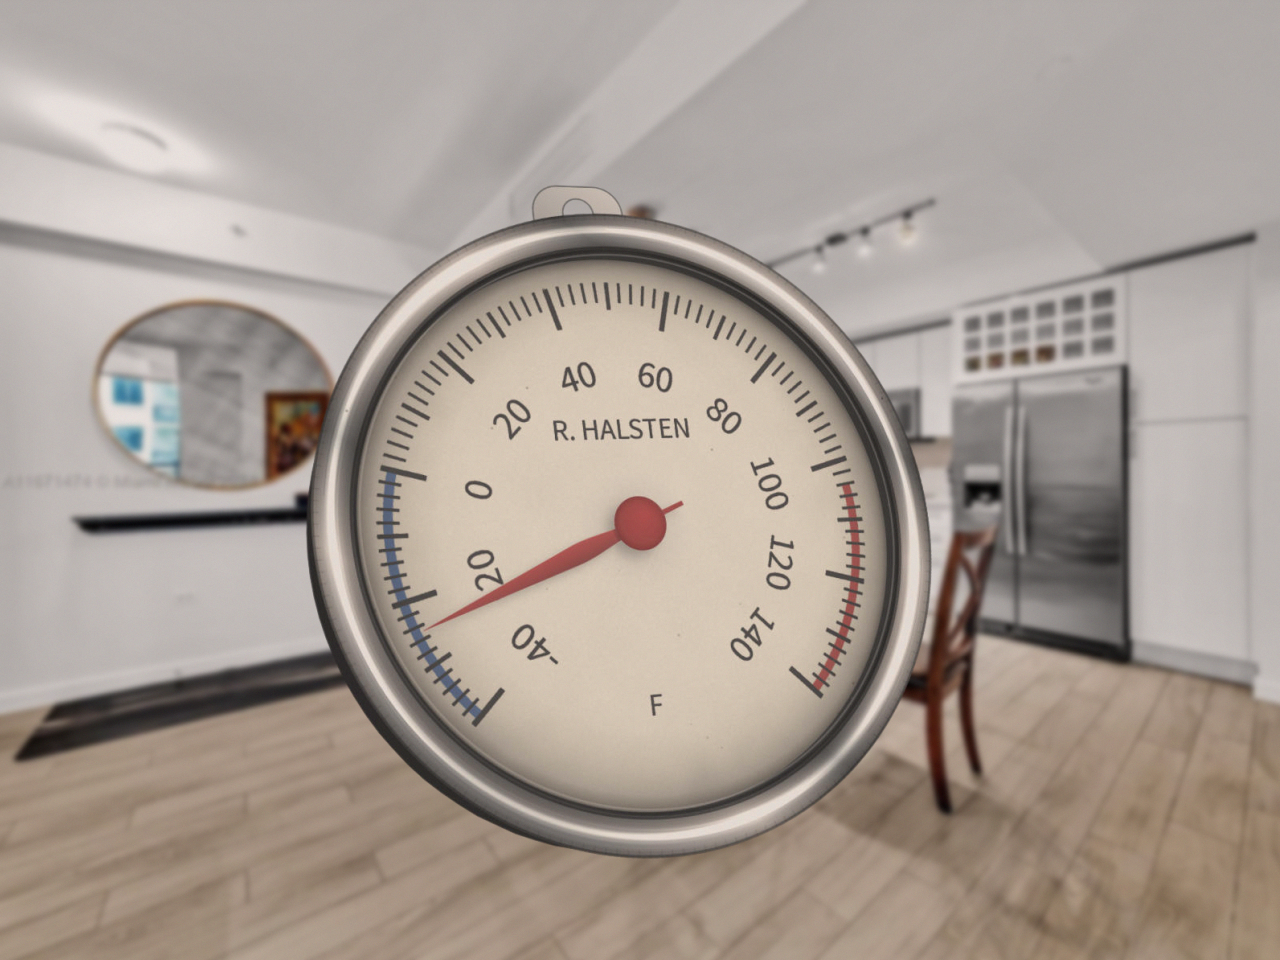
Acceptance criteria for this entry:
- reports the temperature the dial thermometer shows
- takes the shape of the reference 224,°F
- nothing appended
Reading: -25,°F
